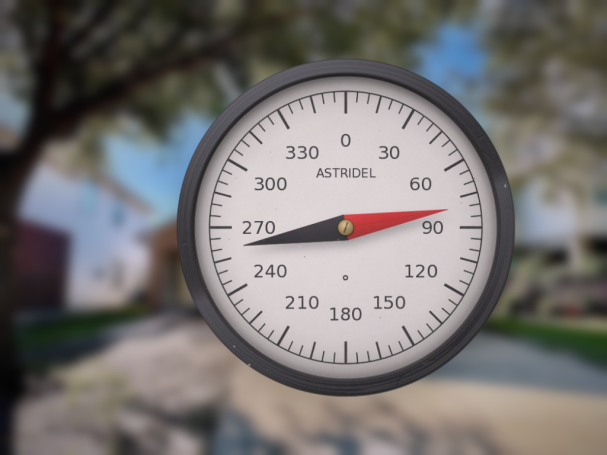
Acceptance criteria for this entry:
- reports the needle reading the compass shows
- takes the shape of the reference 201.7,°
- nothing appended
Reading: 80,°
